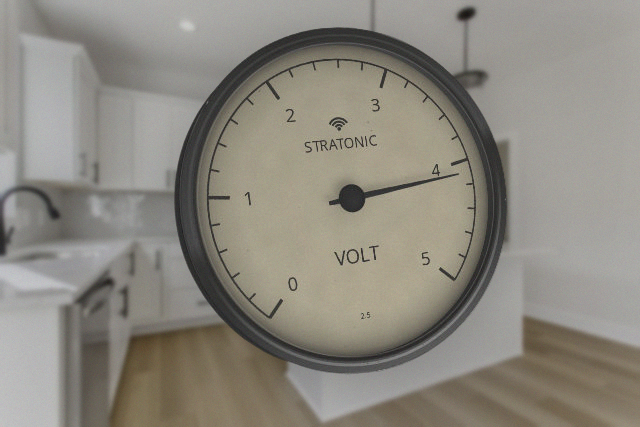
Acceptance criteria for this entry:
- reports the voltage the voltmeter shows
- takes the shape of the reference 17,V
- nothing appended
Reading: 4.1,V
